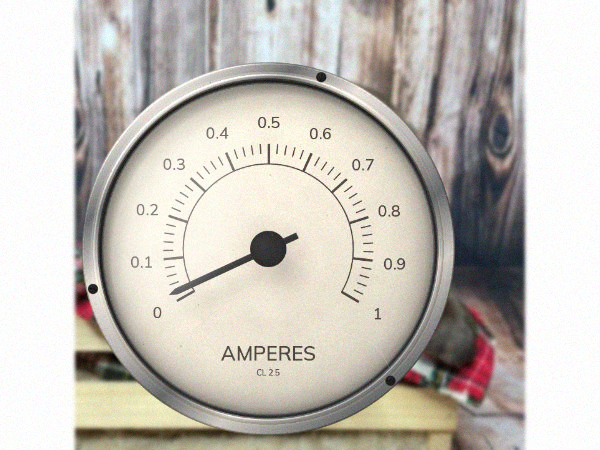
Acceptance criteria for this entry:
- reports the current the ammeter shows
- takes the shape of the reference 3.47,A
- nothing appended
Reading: 0.02,A
